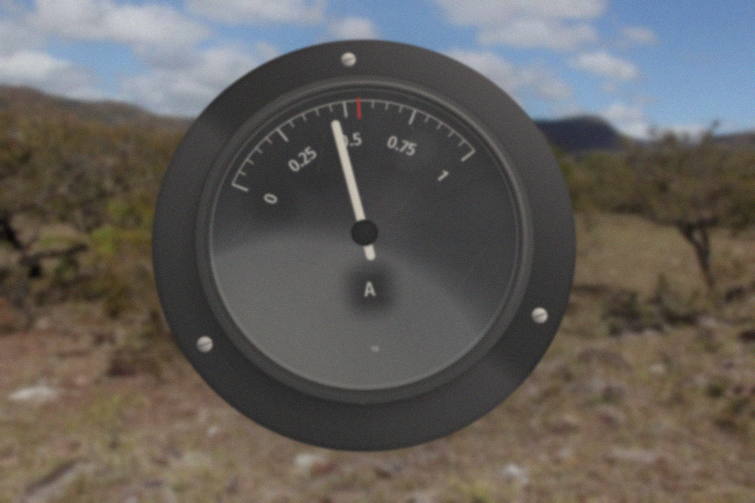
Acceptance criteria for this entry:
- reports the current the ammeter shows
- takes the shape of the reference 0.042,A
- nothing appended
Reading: 0.45,A
